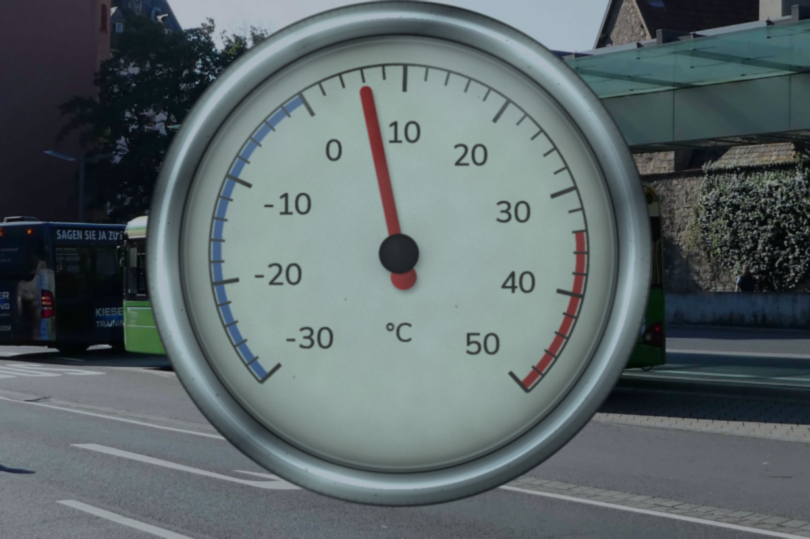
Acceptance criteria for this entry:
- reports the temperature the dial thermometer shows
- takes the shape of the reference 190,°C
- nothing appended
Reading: 6,°C
